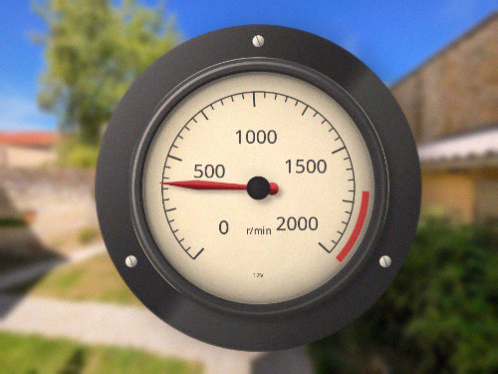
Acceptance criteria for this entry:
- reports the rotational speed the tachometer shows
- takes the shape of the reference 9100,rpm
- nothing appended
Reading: 375,rpm
